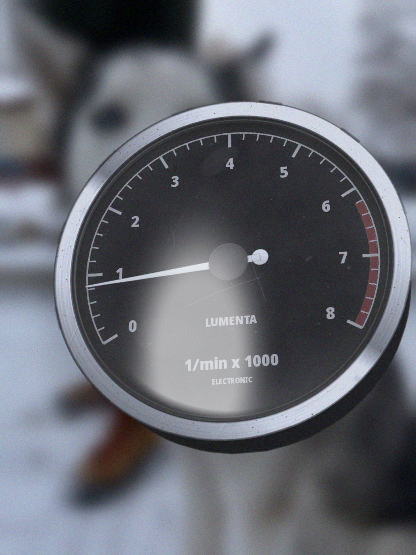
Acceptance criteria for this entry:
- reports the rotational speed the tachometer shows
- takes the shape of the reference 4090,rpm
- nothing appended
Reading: 800,rpm
